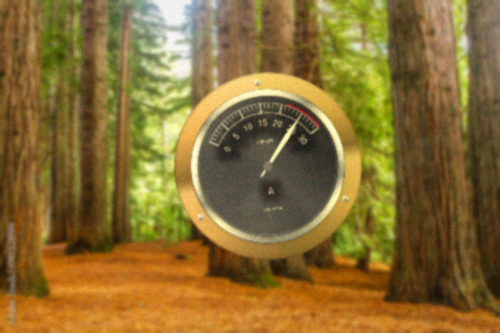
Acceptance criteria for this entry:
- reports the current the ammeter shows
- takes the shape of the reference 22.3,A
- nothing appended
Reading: 25,A
